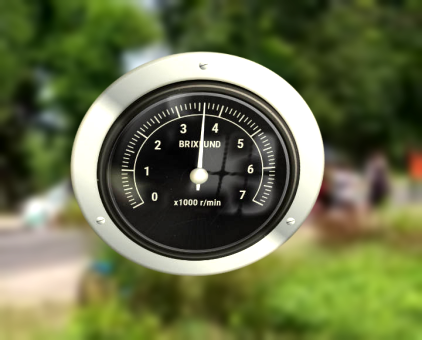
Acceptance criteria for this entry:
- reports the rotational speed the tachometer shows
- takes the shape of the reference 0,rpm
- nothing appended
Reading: 3600,rpm
